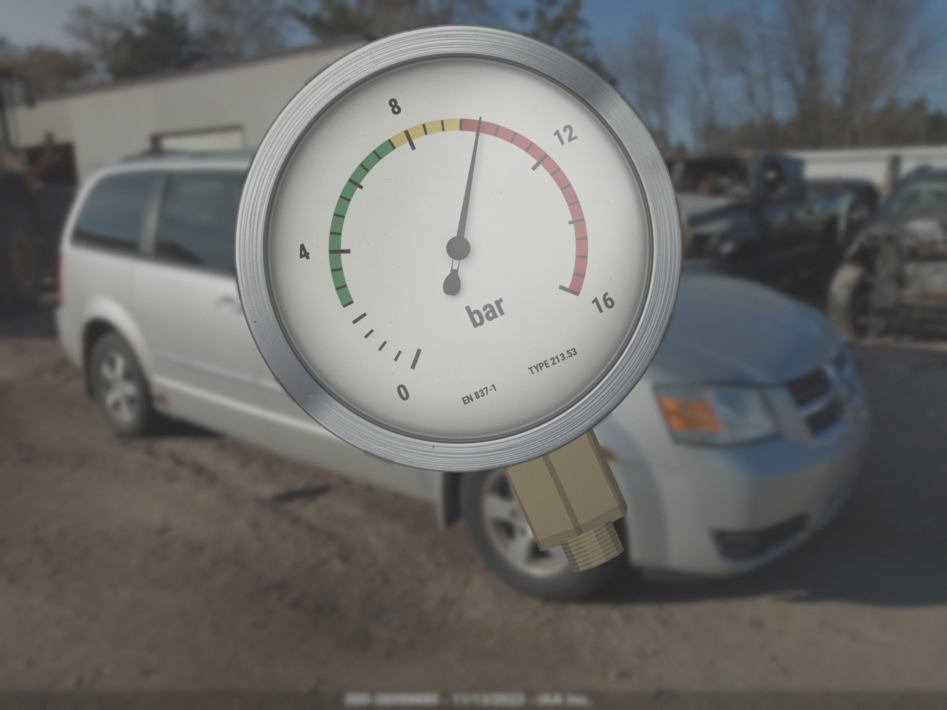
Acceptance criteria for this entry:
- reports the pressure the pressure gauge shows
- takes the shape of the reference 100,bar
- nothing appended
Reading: 10,bar
